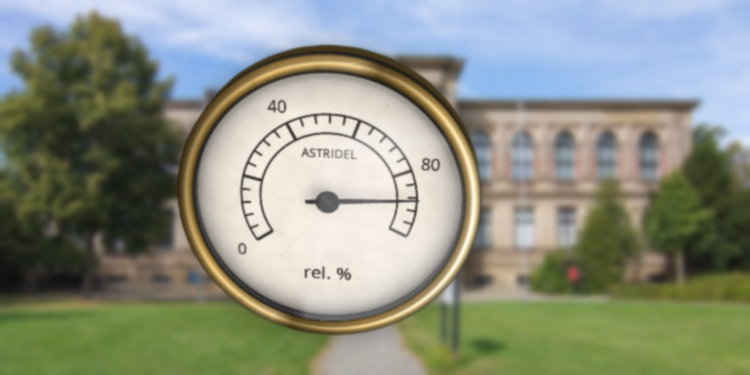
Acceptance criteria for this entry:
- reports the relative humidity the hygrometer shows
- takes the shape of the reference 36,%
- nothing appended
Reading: 88,%
